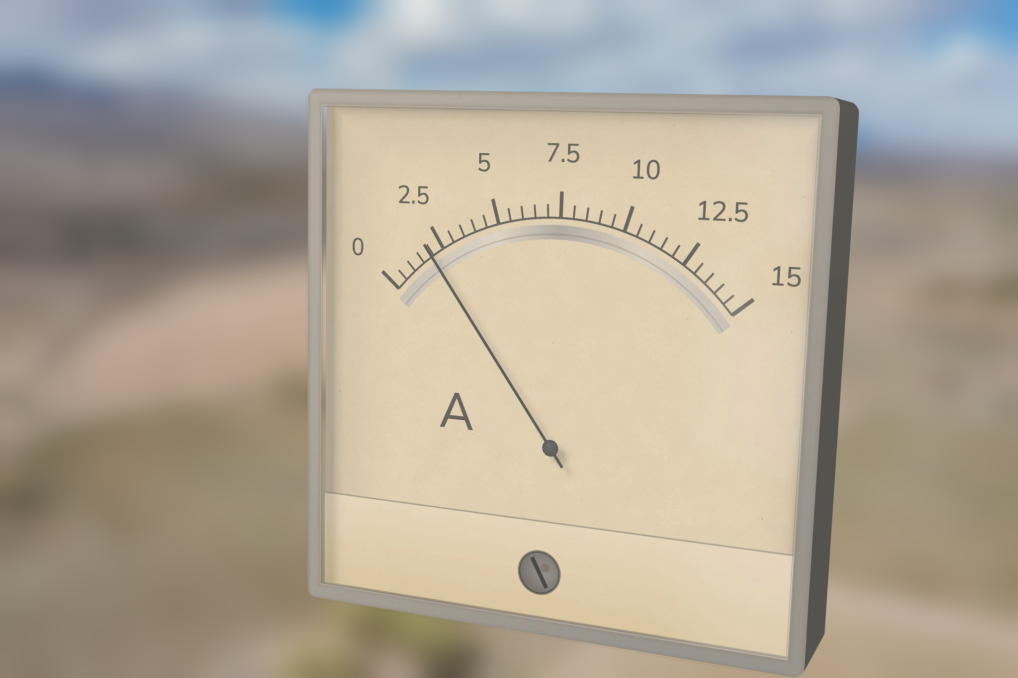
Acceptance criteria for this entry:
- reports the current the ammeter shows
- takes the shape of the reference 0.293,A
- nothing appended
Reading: 2,A
